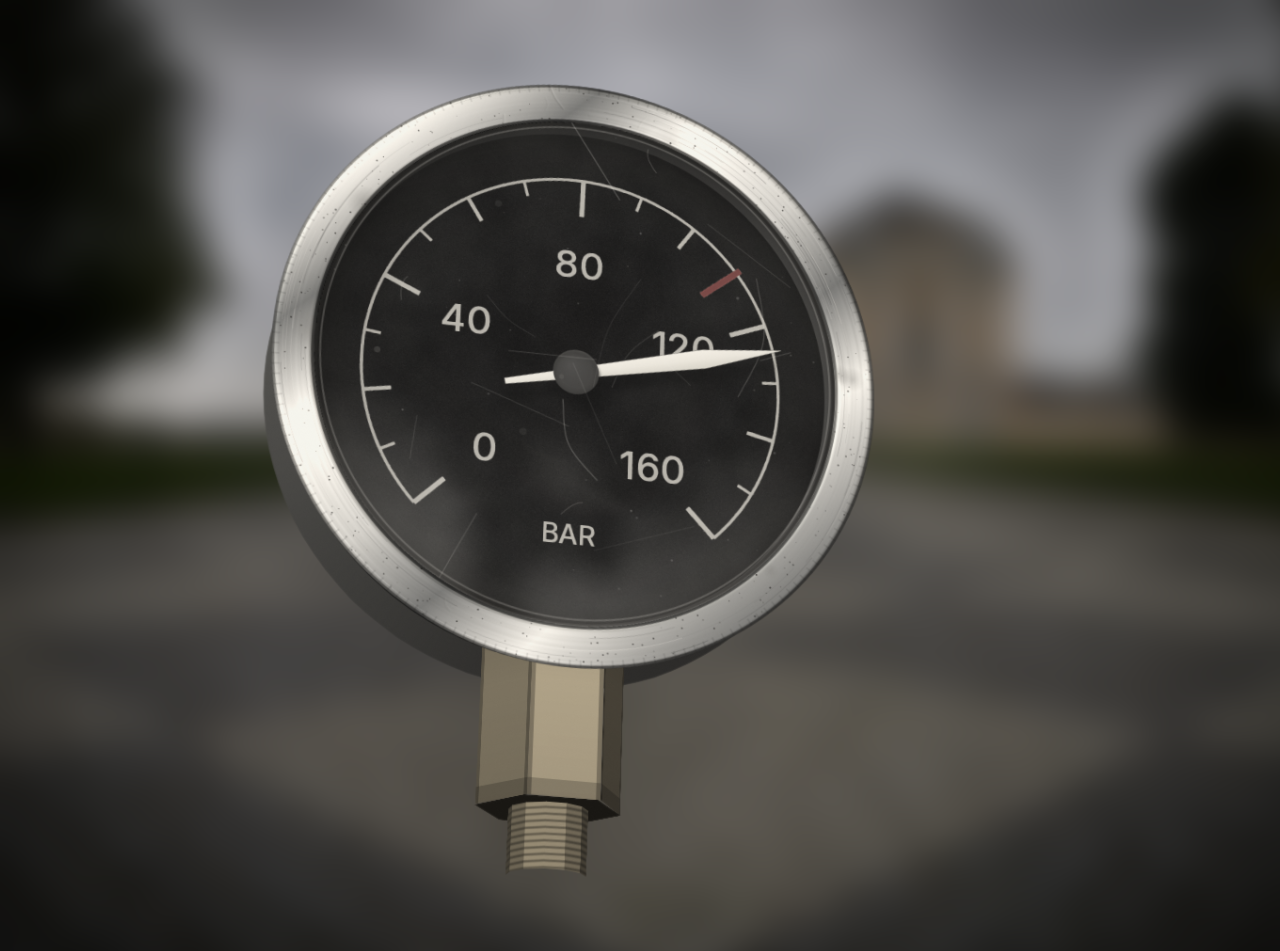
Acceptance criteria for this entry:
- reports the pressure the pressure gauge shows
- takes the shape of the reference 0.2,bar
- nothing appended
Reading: 125,bar
